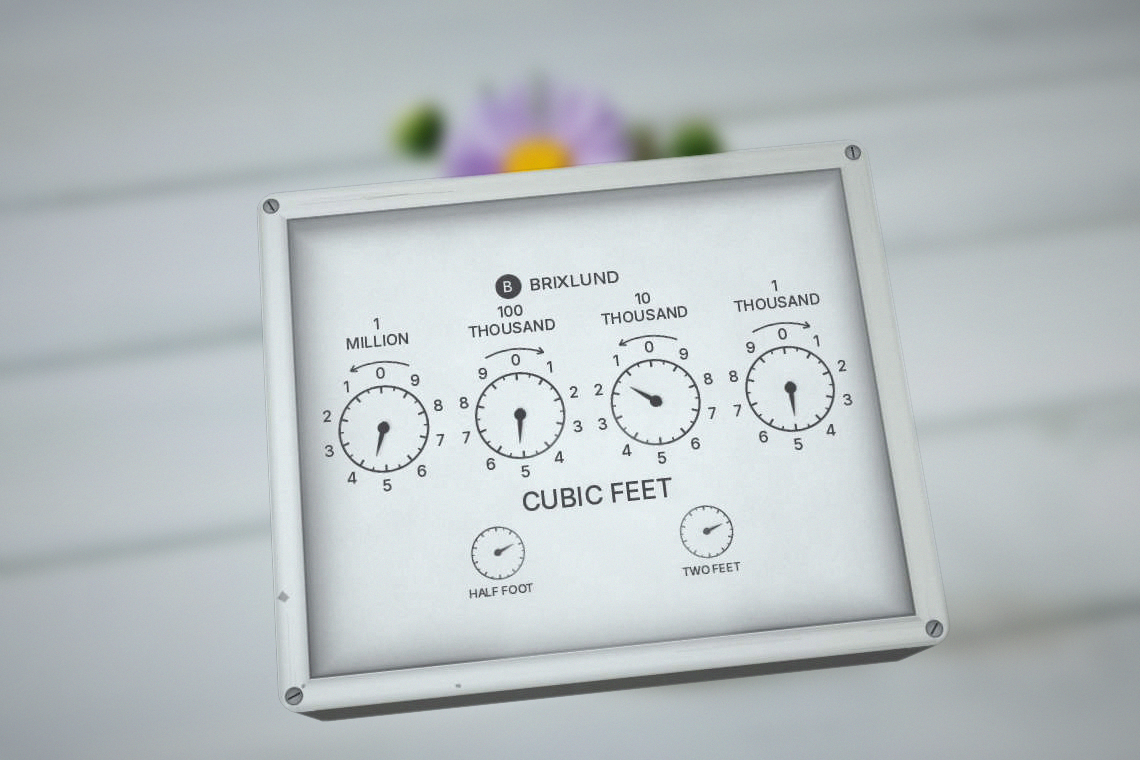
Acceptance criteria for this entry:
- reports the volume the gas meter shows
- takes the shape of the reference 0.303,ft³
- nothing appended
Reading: 451500,ft³
